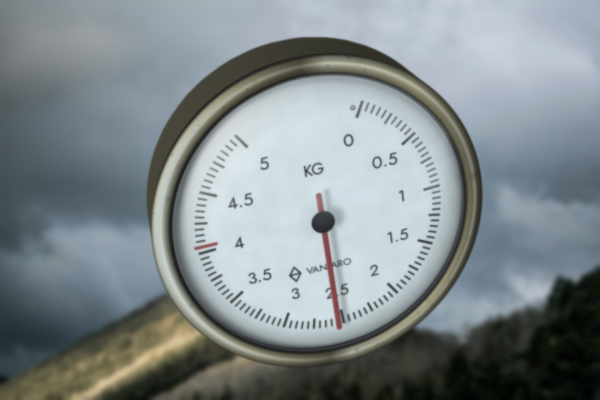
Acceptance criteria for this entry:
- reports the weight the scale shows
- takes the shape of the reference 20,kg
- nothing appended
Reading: 2.55,kg
